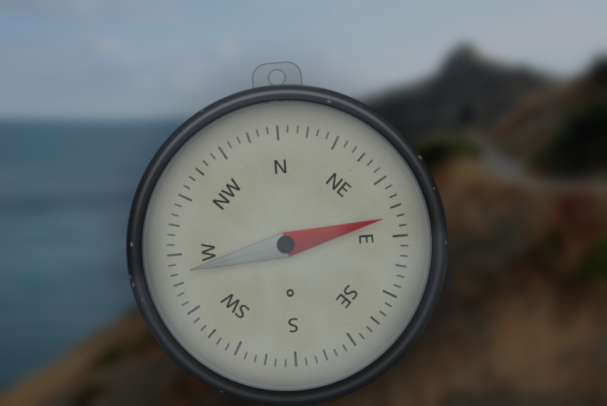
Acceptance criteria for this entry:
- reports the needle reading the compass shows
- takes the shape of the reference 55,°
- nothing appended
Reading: 80,°
